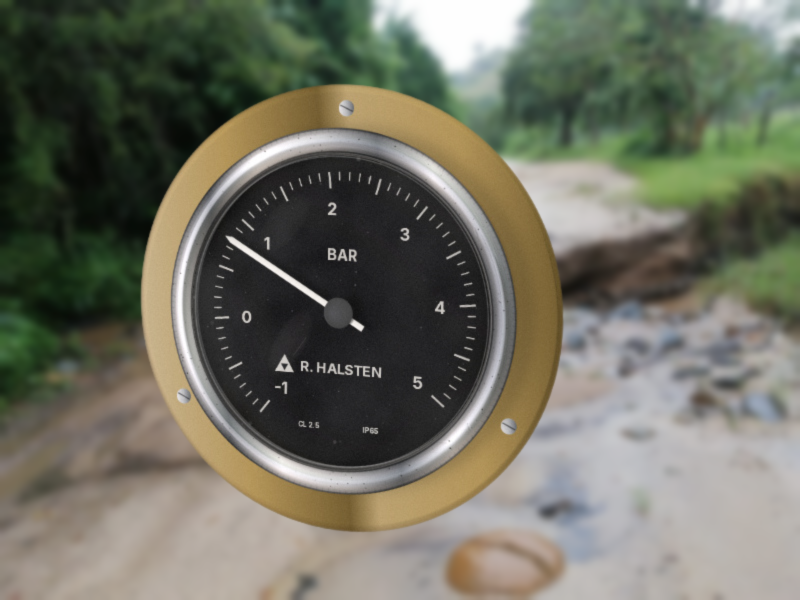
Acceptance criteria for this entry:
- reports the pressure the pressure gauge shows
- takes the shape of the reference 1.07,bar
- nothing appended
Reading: 0.8,bar
